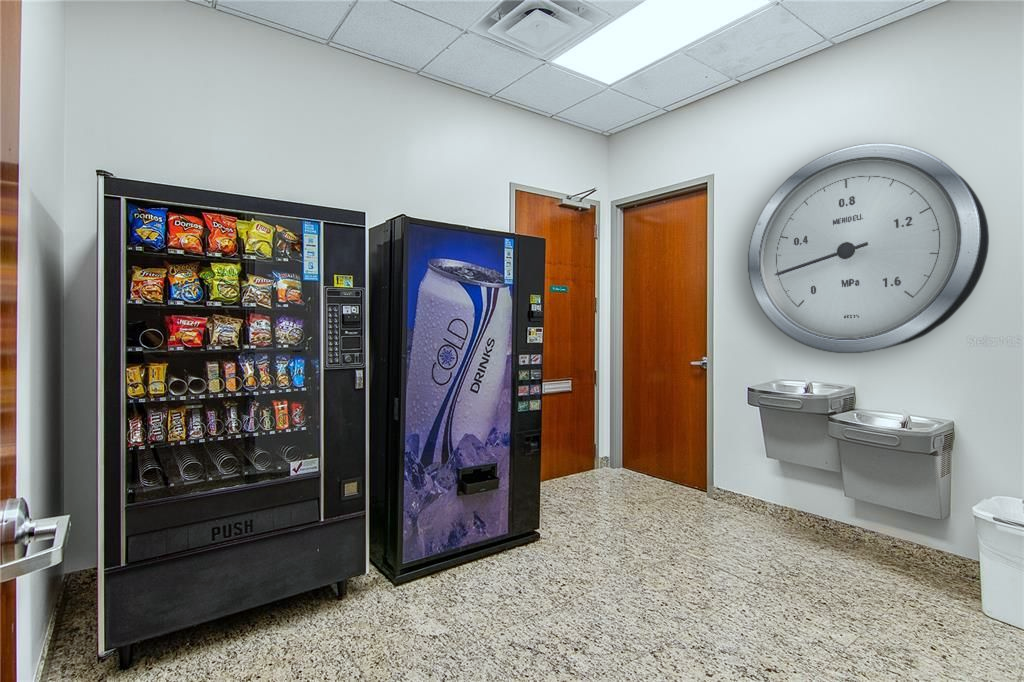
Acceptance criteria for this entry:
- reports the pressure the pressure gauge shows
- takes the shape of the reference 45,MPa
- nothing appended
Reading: 0.2,MPa
